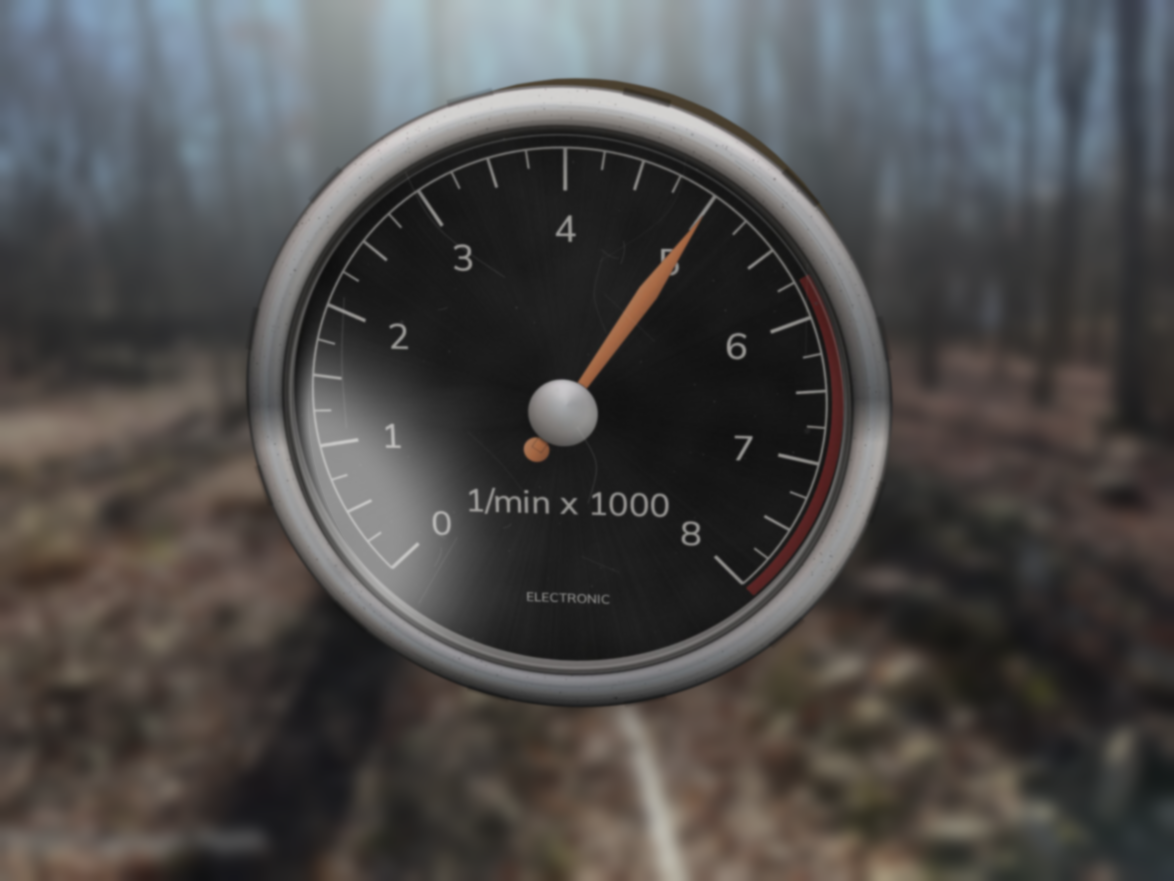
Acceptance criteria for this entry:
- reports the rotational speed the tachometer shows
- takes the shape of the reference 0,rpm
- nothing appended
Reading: 5000,rpm
